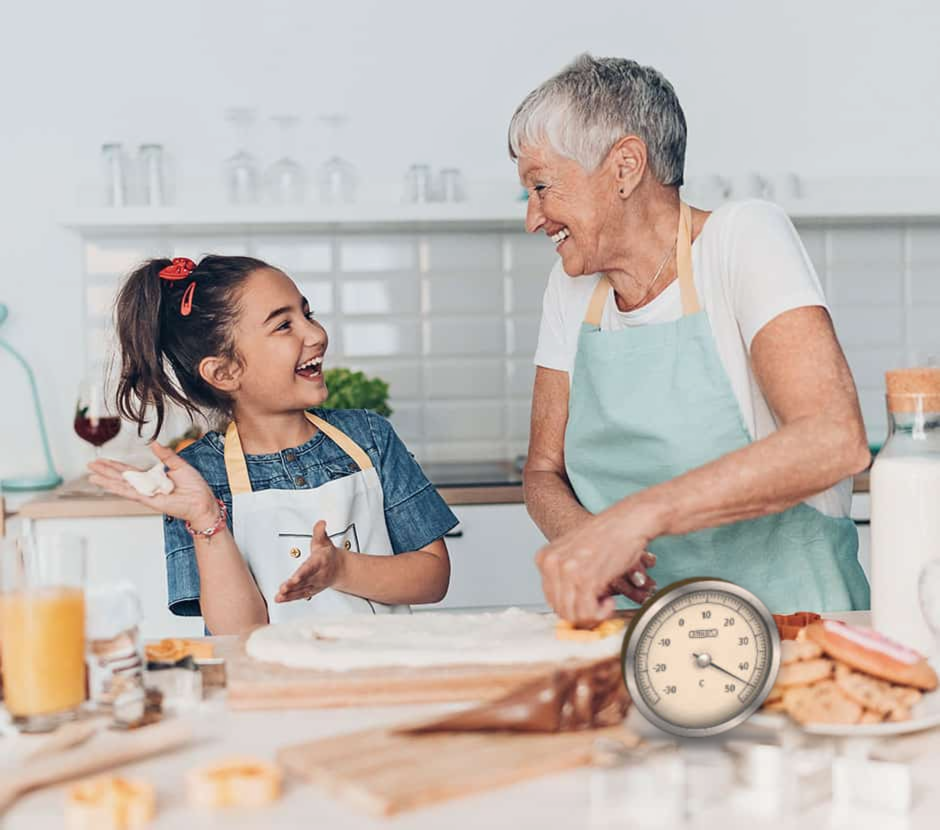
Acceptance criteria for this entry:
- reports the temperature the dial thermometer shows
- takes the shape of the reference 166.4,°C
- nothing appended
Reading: 45,°C
